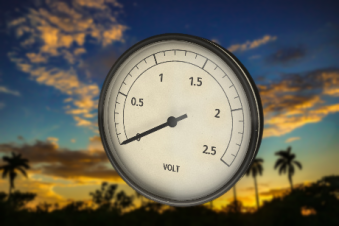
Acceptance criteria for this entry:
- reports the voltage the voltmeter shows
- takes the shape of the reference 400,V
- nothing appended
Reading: 0,V
